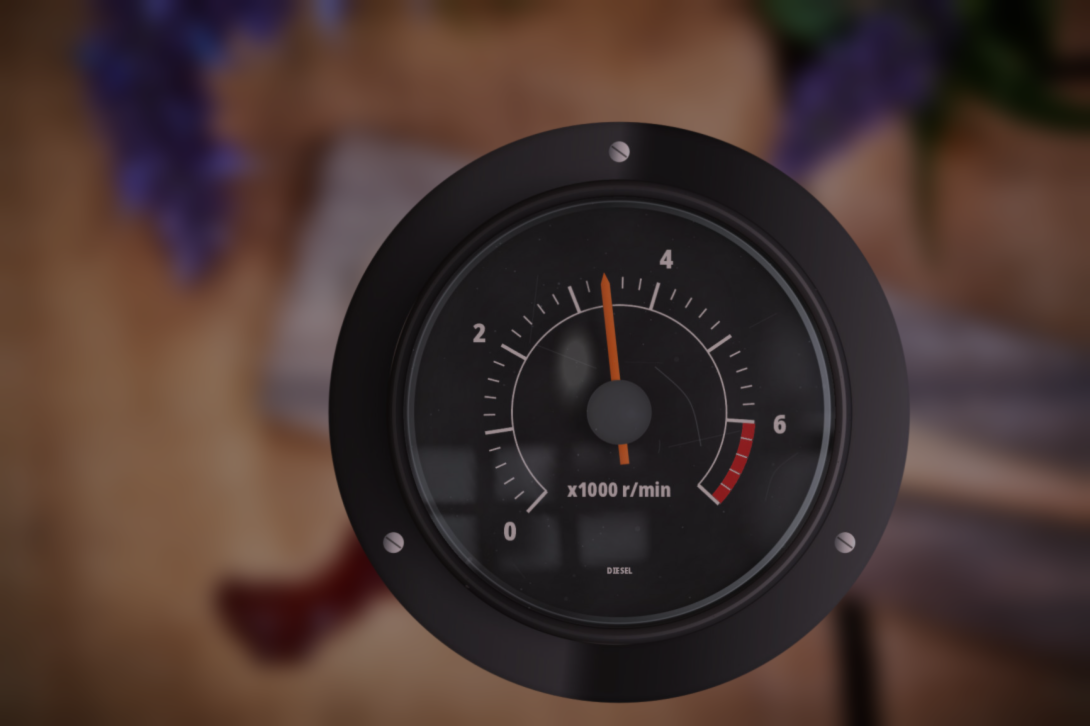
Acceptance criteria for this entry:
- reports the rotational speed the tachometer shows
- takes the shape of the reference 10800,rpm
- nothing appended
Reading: 3400,rpm
